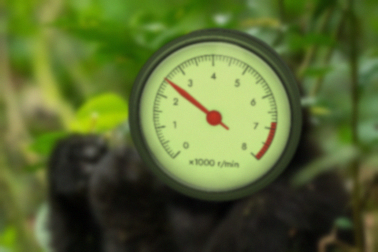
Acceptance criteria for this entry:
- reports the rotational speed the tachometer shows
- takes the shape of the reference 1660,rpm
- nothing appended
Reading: 2500,rpm
